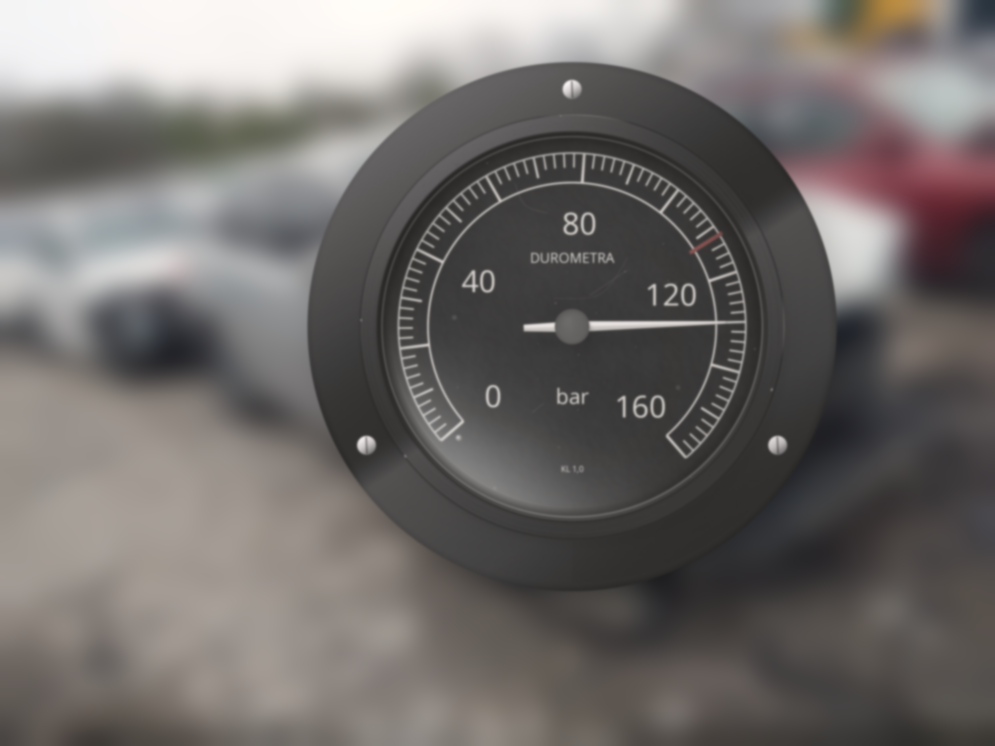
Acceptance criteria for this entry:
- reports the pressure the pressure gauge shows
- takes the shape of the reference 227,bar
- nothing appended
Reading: 130,bar
